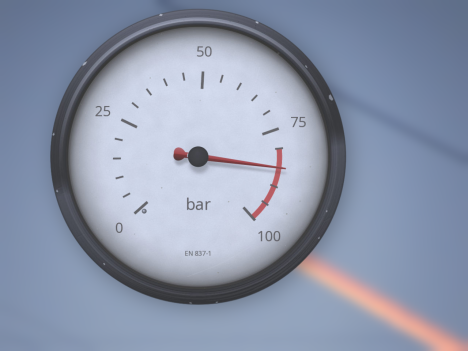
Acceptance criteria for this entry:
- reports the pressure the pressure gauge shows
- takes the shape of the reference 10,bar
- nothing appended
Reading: 85,bar
